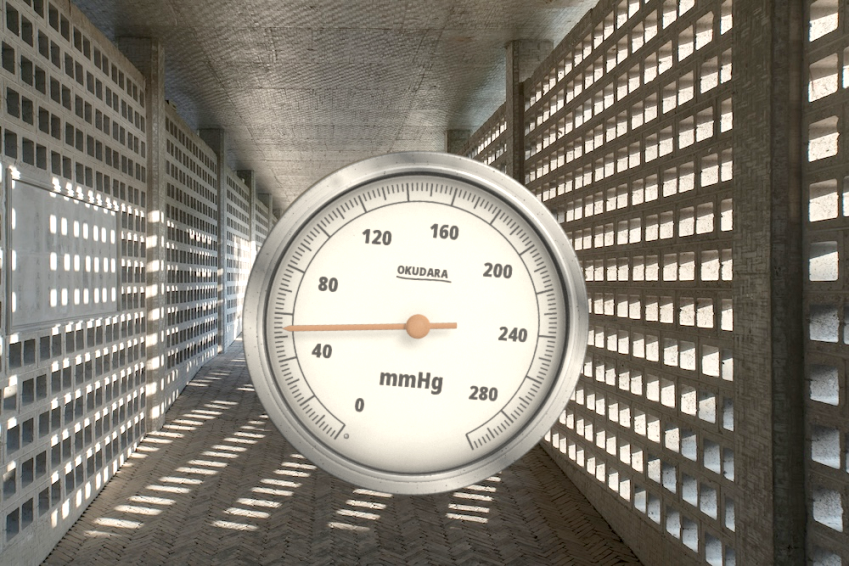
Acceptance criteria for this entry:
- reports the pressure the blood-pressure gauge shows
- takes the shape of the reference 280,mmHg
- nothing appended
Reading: 54,mmHg
